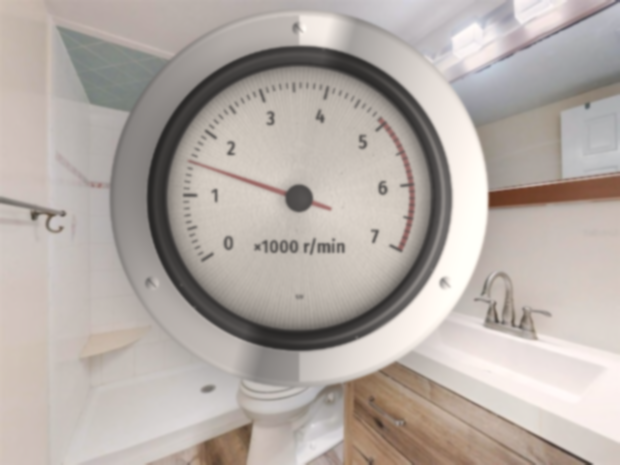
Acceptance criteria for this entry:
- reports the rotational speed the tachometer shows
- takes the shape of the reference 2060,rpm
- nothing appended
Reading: 1500,rpm
